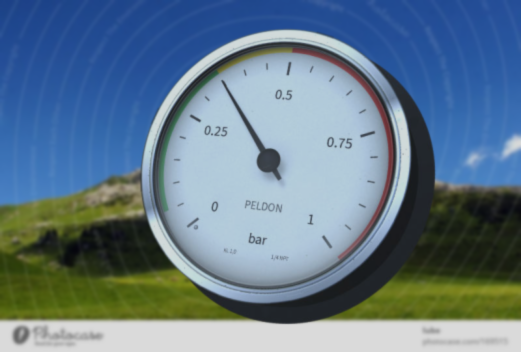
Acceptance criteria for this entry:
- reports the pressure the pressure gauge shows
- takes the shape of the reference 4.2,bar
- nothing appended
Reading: 0.35,bar
